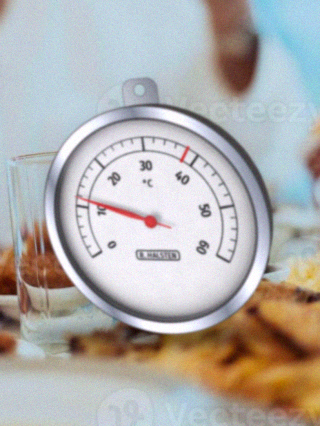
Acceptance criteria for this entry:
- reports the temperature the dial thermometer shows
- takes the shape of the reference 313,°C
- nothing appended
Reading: 12,°C
